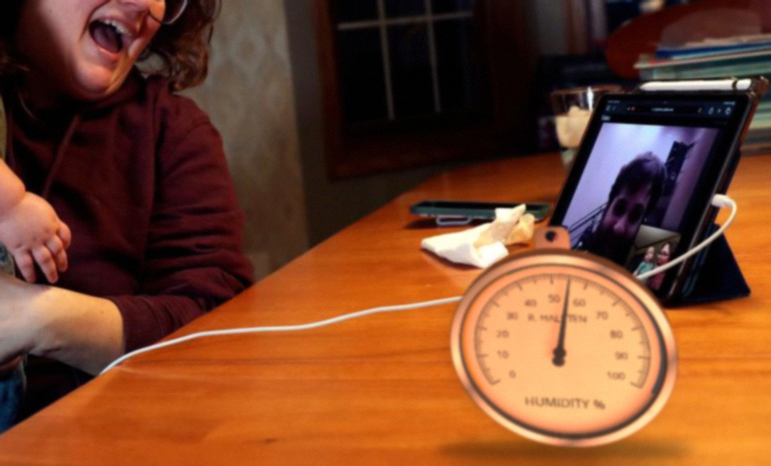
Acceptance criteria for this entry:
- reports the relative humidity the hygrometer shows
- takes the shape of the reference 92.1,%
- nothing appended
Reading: 55,%
